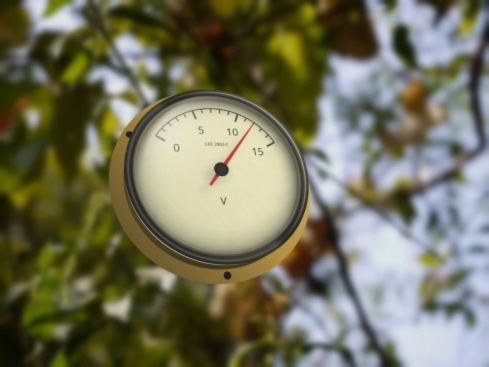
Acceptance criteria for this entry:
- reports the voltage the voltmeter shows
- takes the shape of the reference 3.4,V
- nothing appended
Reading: 12,V
